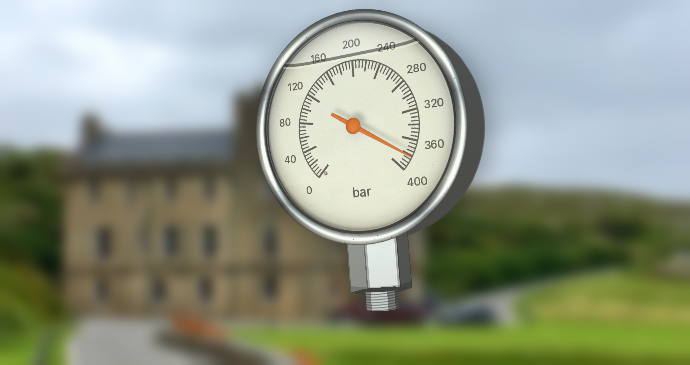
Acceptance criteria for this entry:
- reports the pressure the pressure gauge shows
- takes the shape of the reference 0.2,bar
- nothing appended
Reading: 380,bar
